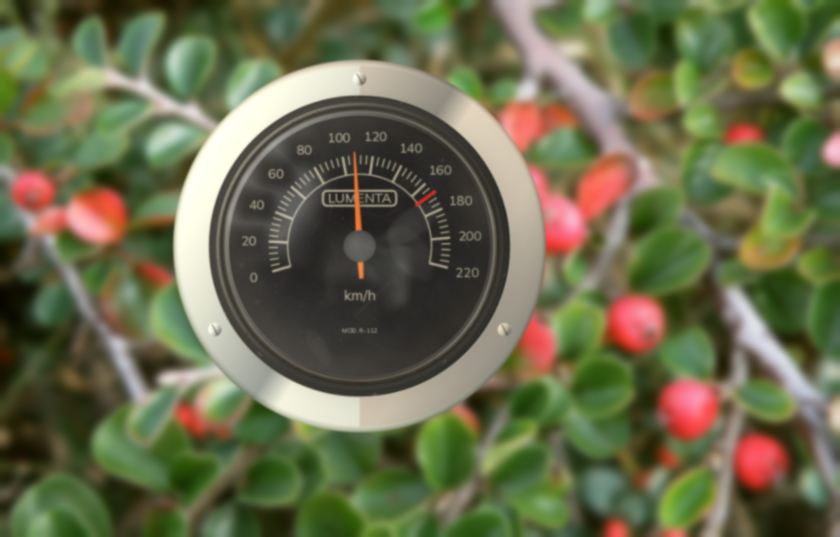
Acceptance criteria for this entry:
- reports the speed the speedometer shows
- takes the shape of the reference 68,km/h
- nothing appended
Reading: 108,km/h
